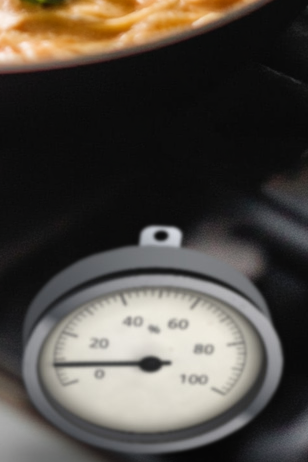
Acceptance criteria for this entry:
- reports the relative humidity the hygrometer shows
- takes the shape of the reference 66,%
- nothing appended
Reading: 10,%
